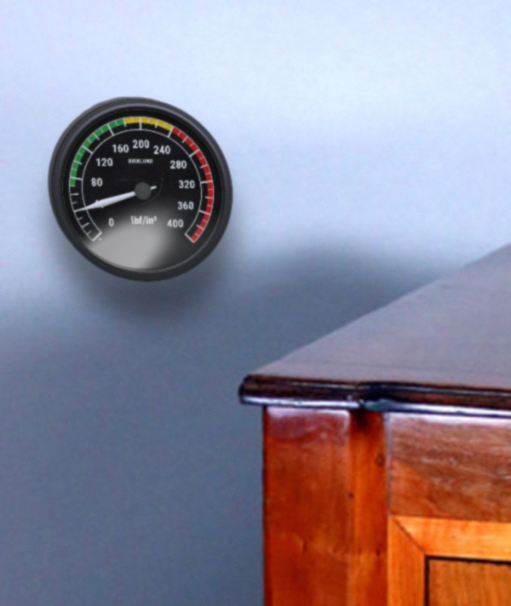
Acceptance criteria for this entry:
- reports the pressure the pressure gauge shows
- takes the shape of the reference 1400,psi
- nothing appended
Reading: 40,psi
